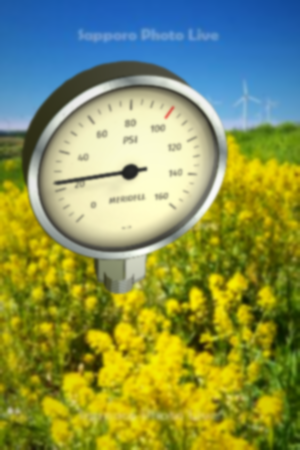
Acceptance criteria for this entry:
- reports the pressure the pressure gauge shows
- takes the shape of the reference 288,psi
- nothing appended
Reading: 25,psi
